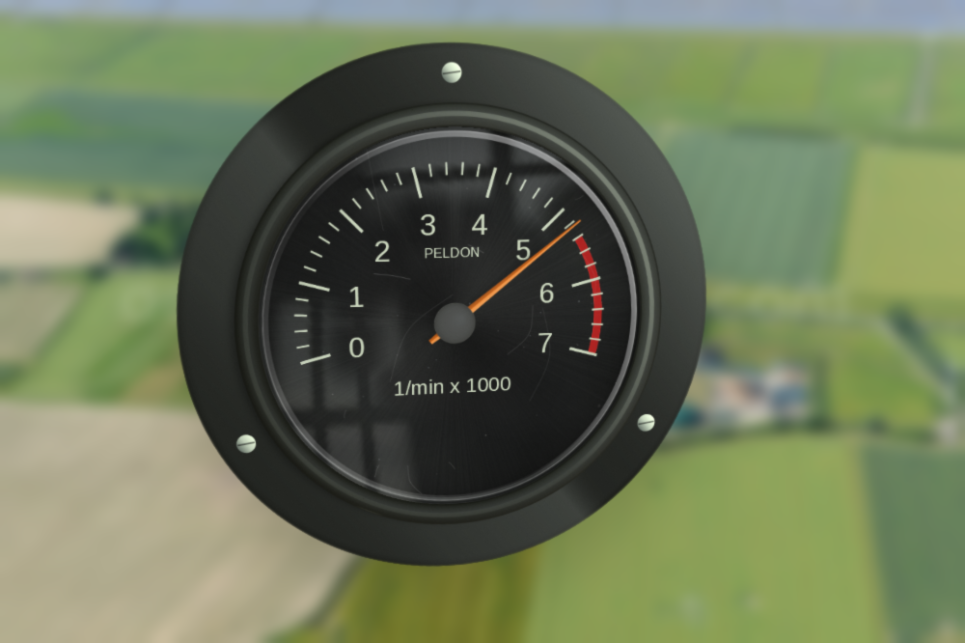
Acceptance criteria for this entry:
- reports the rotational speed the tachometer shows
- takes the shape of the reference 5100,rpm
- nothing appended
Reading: 5200,rpm
